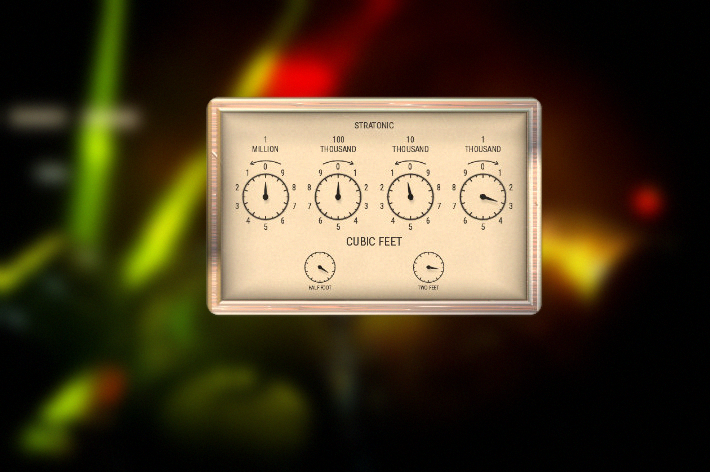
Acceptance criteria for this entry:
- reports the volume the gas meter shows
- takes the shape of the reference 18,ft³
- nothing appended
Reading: 300,ft³
